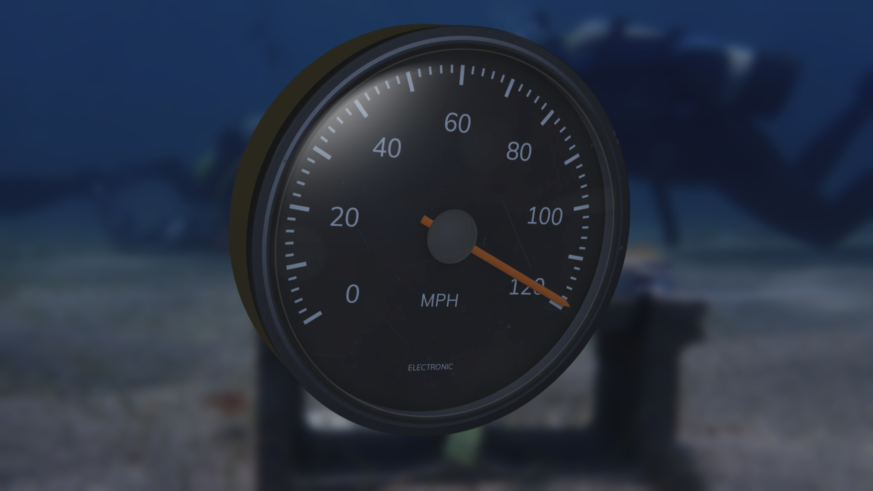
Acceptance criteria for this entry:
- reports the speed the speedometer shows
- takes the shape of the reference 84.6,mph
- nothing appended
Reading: 119,mph
